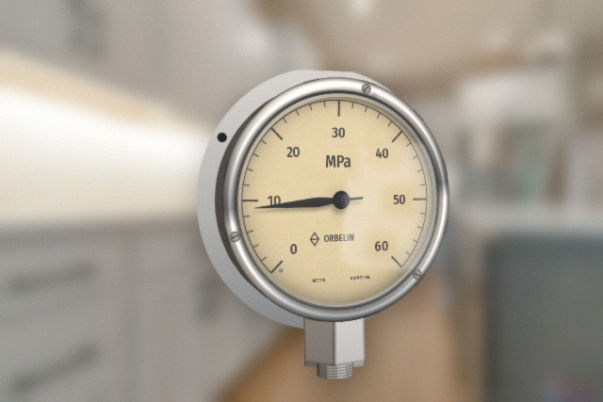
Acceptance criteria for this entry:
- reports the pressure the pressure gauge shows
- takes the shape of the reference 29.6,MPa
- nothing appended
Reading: 9,MPa
